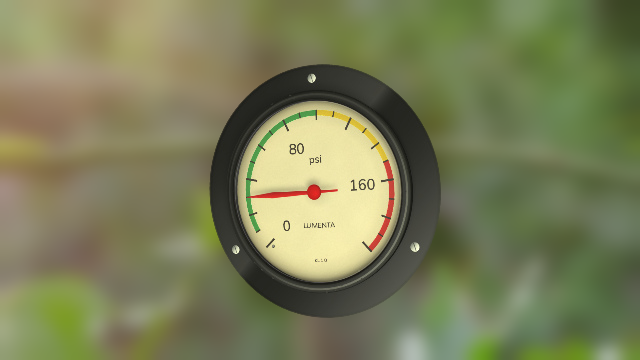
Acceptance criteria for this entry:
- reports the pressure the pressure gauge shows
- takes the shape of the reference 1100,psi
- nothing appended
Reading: 30,psi
